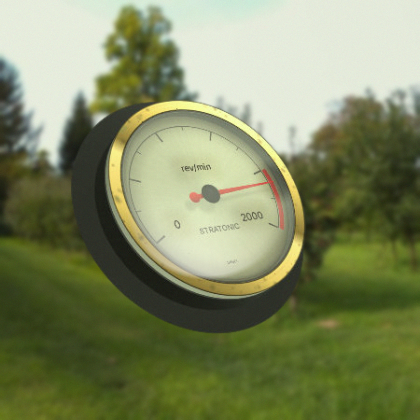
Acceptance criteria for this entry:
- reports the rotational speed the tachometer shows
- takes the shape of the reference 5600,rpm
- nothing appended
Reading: 1700,rpm
